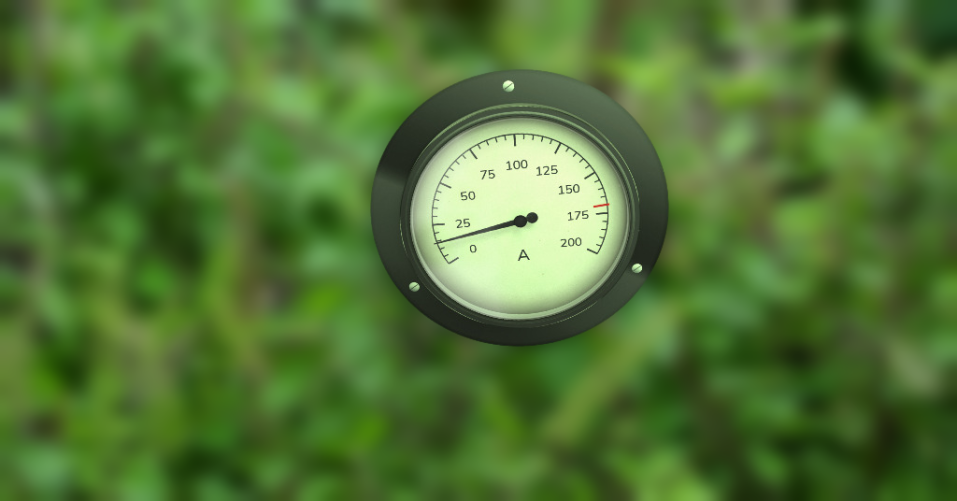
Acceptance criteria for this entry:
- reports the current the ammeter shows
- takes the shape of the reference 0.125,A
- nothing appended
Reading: 15,A
